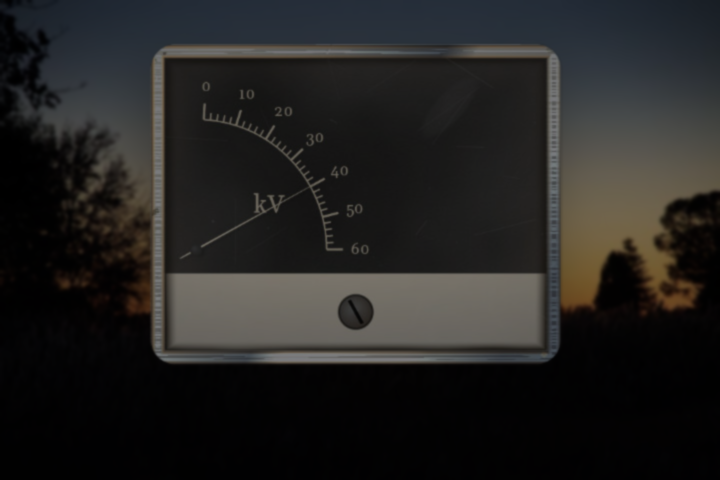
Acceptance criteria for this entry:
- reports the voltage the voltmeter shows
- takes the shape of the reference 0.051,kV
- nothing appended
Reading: 40,kV
